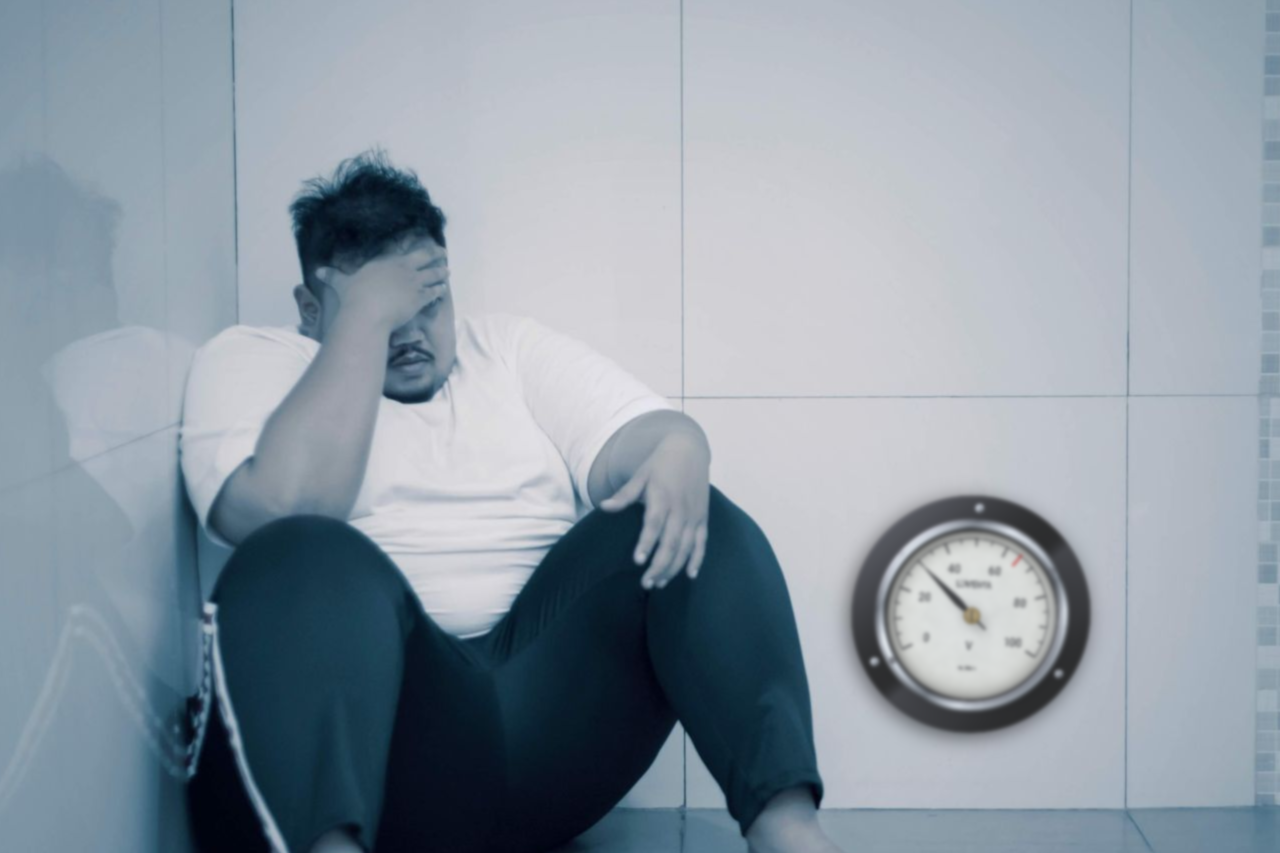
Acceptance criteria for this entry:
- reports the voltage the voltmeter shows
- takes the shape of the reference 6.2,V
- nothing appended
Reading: 30,V
